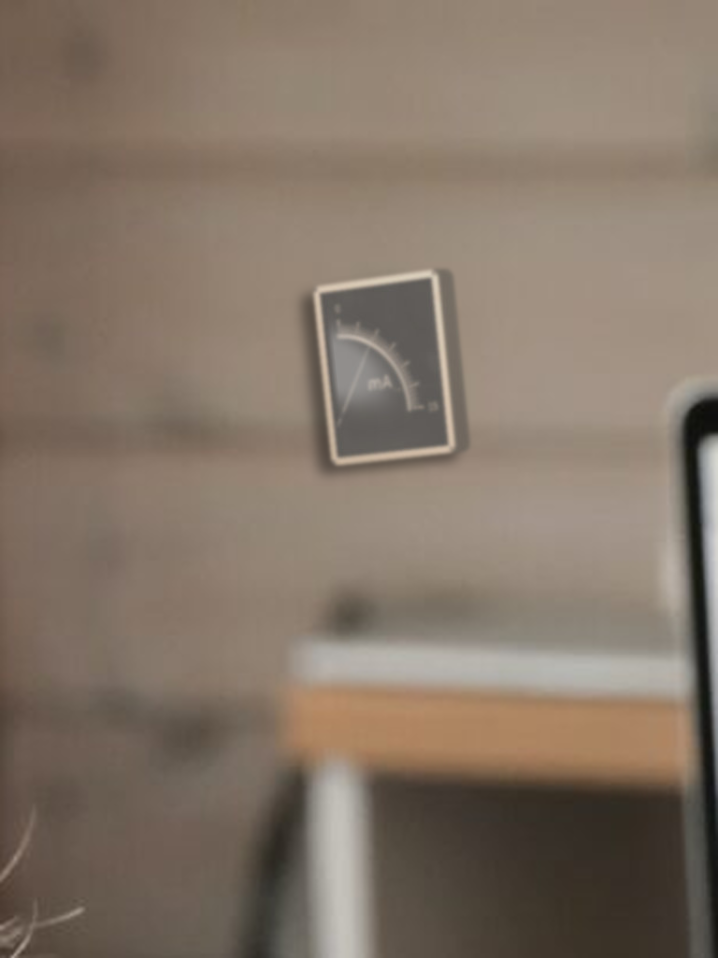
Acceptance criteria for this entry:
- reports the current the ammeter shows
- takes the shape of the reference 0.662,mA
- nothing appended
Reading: 5,mA
